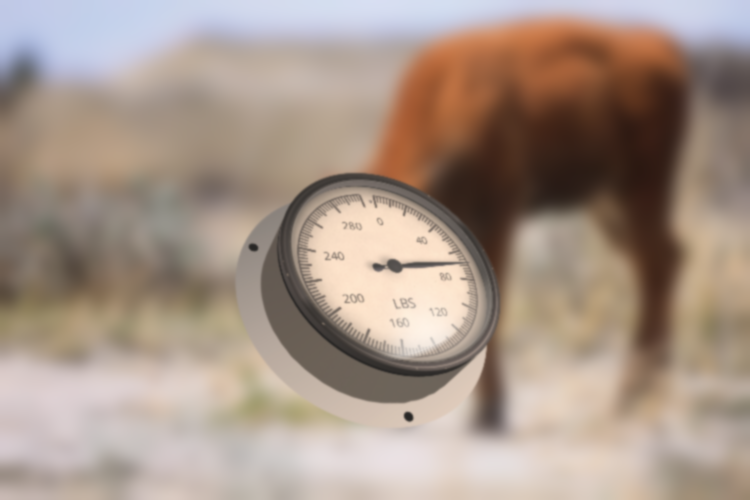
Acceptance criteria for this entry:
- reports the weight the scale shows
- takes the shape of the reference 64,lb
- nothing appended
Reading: 70,lb
